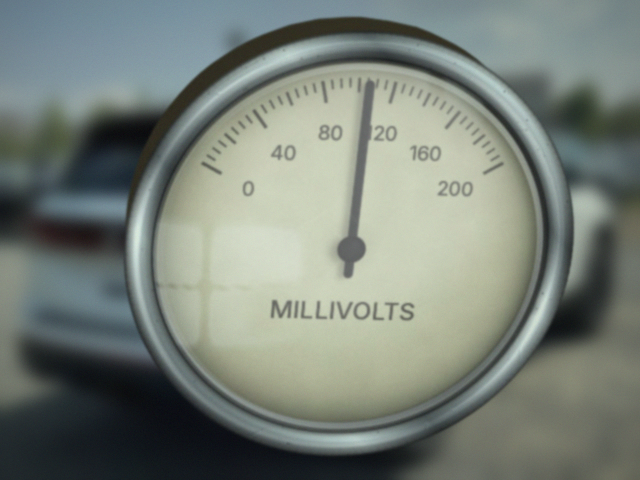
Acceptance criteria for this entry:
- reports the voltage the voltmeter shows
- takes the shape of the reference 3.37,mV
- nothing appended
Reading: 105,mV
